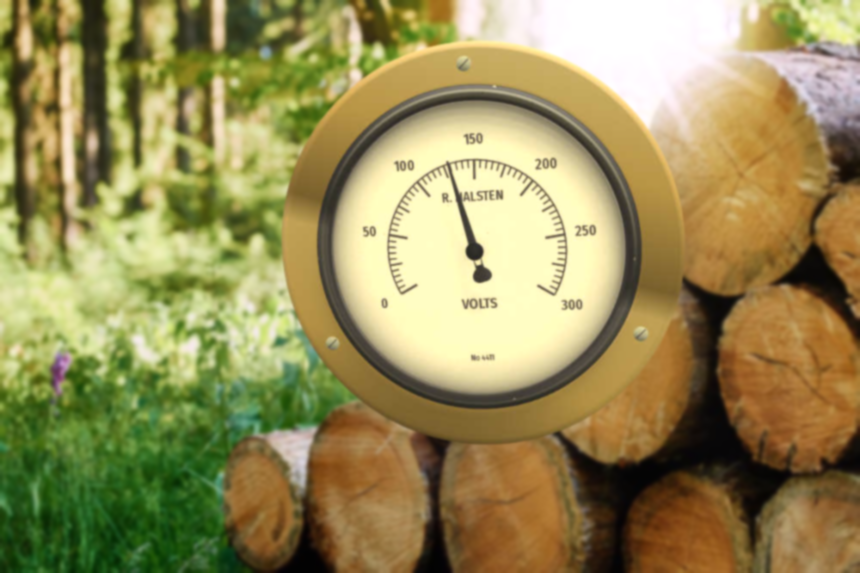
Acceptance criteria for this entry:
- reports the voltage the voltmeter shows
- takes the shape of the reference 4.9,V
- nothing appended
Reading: 130,V
